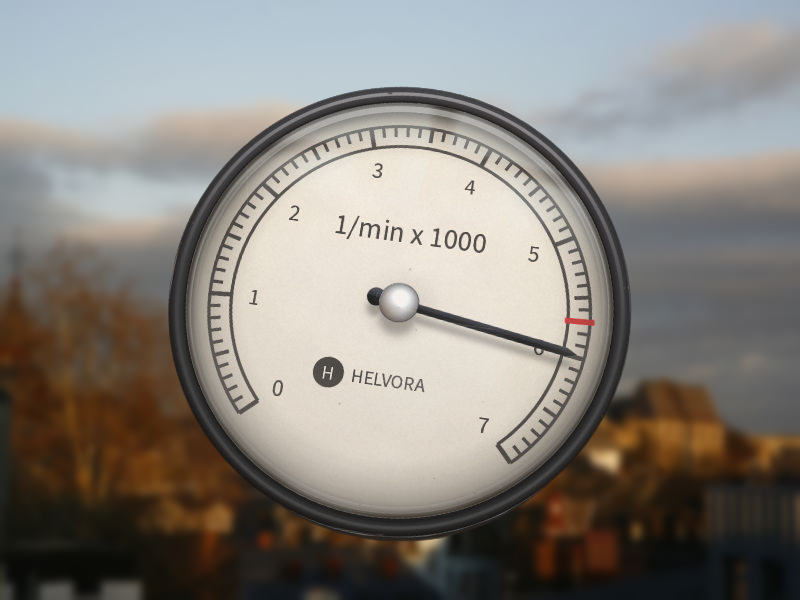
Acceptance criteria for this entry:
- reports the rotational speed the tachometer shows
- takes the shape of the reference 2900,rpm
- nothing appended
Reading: 6000,rpm
